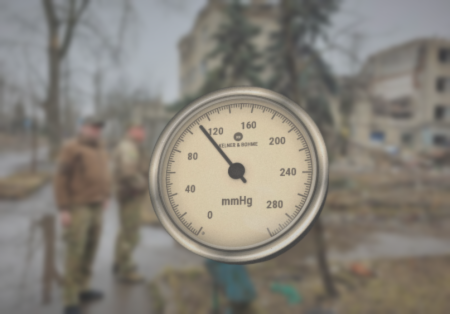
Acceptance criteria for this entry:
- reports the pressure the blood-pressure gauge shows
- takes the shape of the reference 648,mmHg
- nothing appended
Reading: 110,mmHg
